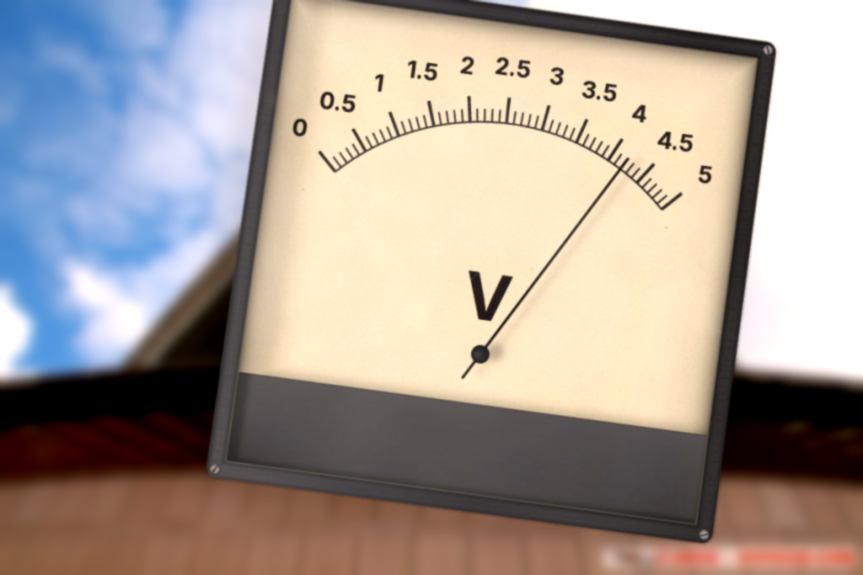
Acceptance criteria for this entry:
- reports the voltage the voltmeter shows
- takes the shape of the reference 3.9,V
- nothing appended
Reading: 4.2,V
